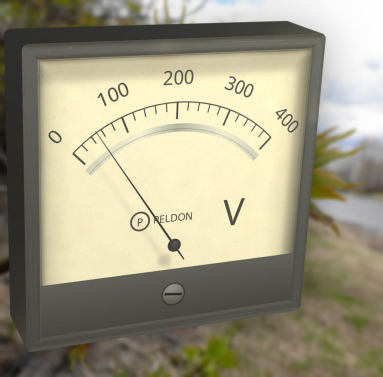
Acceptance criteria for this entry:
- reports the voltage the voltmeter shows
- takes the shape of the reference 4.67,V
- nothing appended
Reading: 50,V
